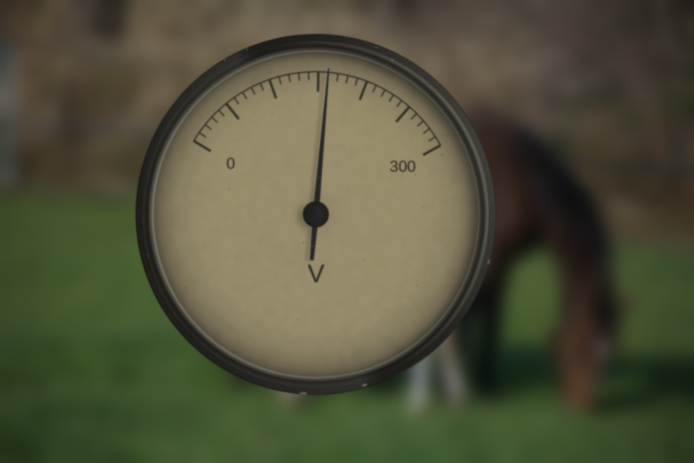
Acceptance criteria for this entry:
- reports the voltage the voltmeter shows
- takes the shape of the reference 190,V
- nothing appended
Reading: 160,V
